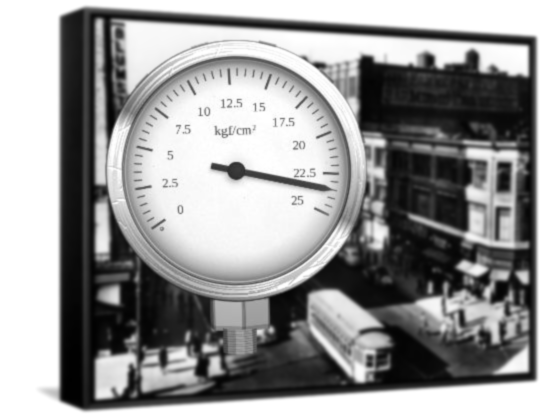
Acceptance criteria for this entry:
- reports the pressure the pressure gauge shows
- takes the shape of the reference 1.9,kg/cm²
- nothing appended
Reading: 23.5,kg/cm²
